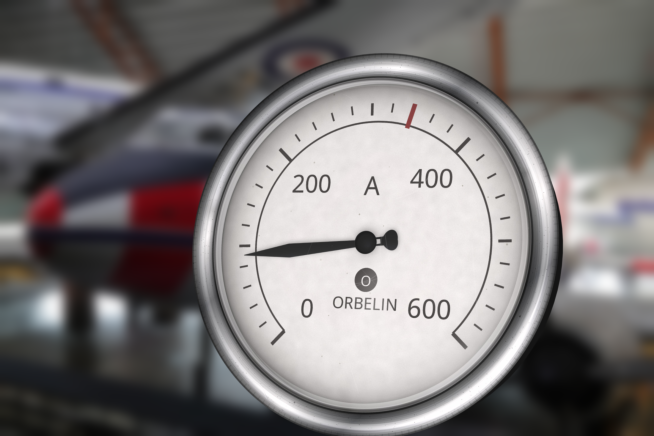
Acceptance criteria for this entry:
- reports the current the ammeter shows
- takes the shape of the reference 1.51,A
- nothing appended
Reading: 90,A
